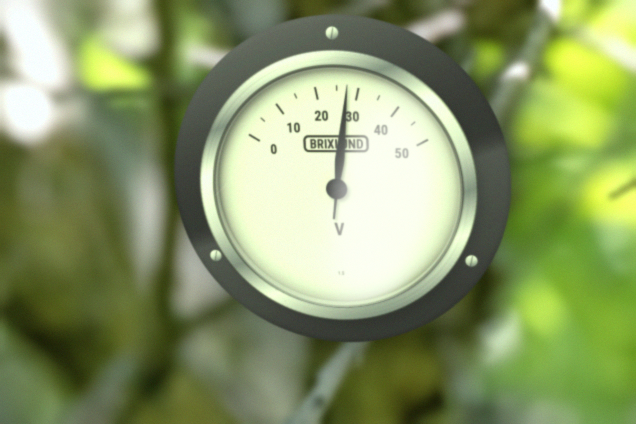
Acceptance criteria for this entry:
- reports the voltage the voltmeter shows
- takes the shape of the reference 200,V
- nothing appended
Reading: 27.5,V
